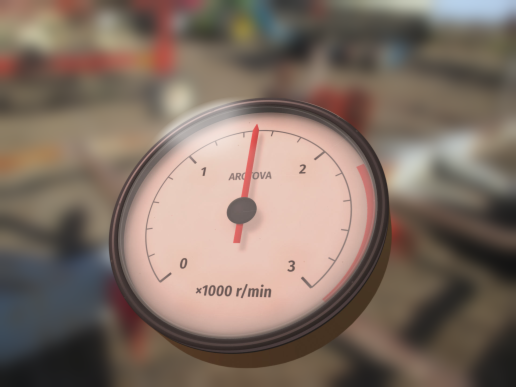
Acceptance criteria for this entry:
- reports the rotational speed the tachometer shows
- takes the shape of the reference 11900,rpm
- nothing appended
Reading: 1500,rpm
